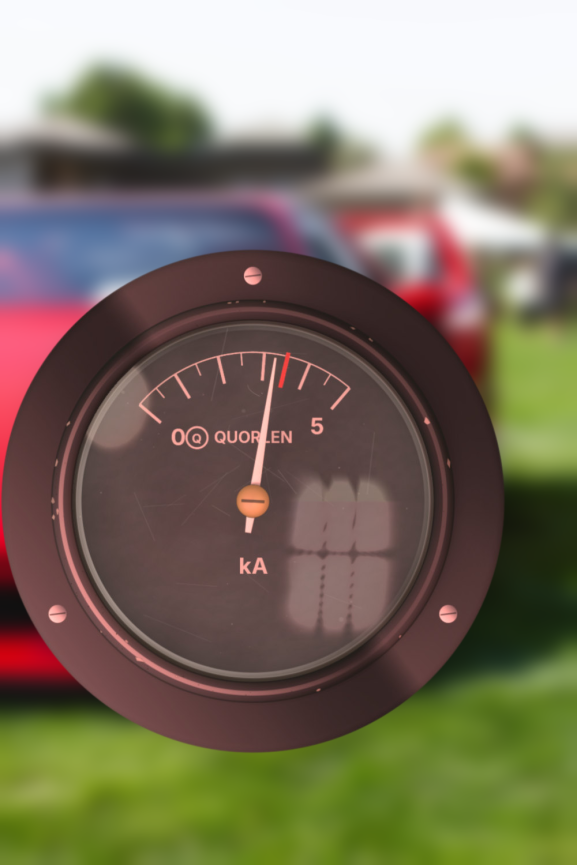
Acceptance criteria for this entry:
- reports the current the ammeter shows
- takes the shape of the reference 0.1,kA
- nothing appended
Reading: 3.25,kA
